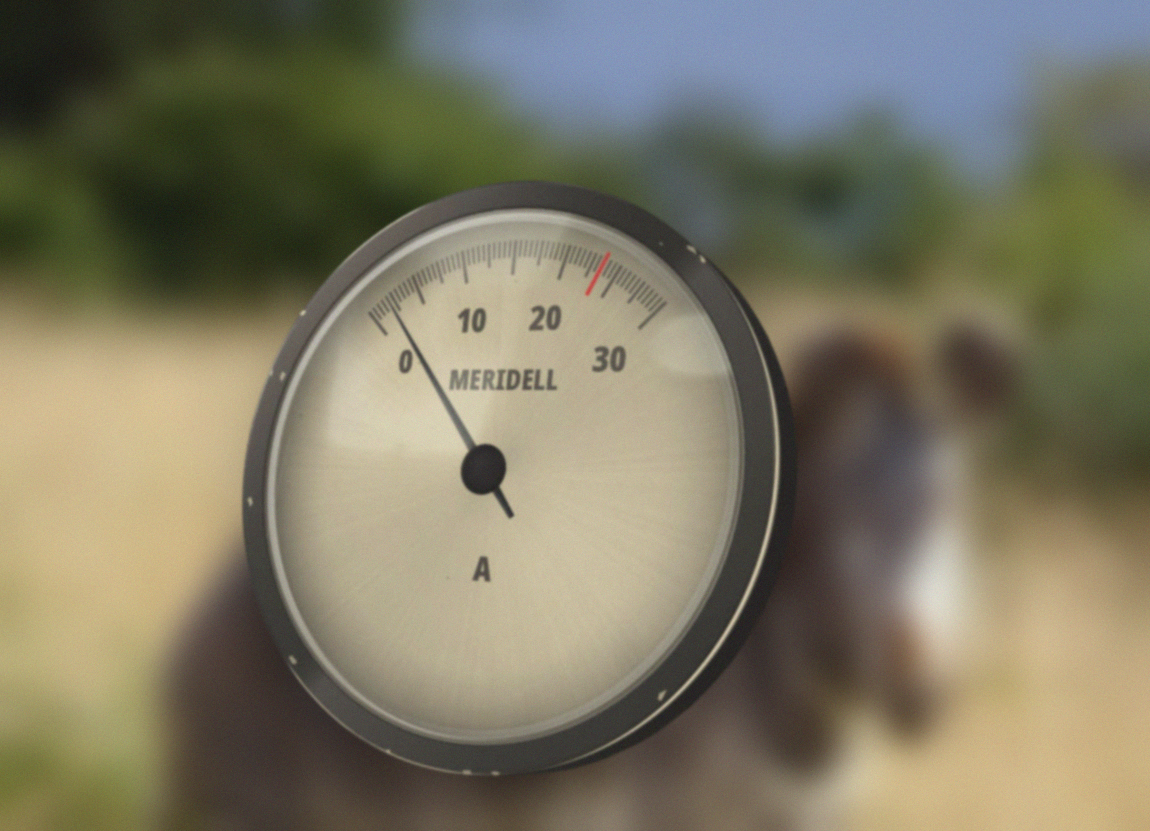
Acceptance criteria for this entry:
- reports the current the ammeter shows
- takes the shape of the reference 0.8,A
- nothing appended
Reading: 2.5,A
